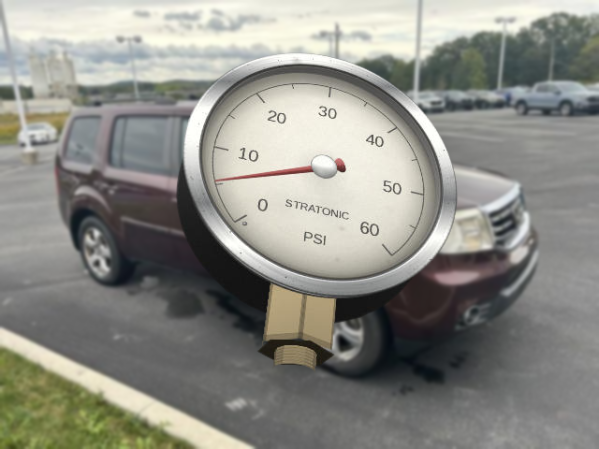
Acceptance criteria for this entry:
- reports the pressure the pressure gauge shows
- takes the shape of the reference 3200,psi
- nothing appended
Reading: 5,psi
